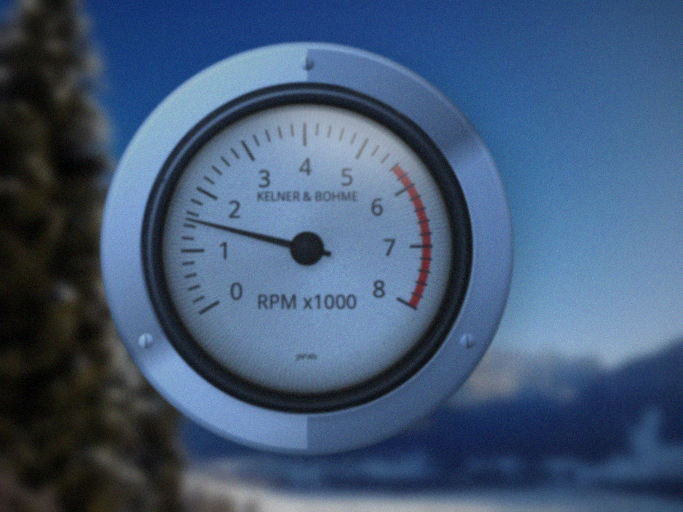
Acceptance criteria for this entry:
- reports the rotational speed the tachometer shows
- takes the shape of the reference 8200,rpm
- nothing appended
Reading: 1500,rpm
